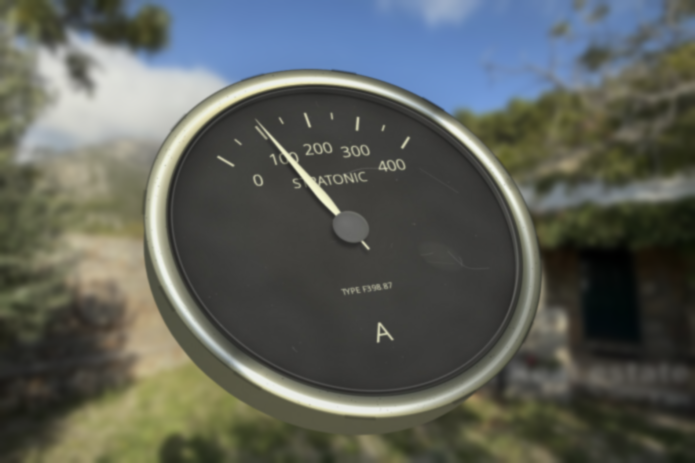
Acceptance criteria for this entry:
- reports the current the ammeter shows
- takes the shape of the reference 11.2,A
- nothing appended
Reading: 100,A
